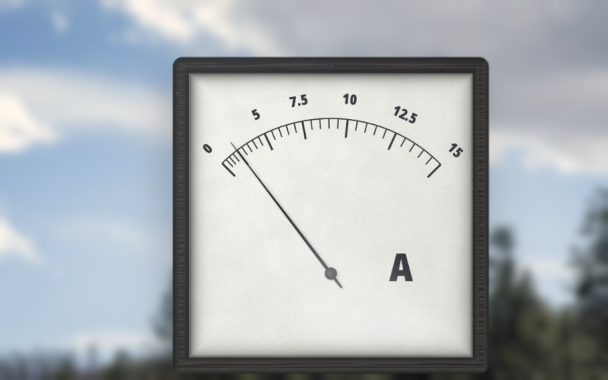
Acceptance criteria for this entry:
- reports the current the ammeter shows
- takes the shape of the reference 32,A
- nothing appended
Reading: 2.5,A
